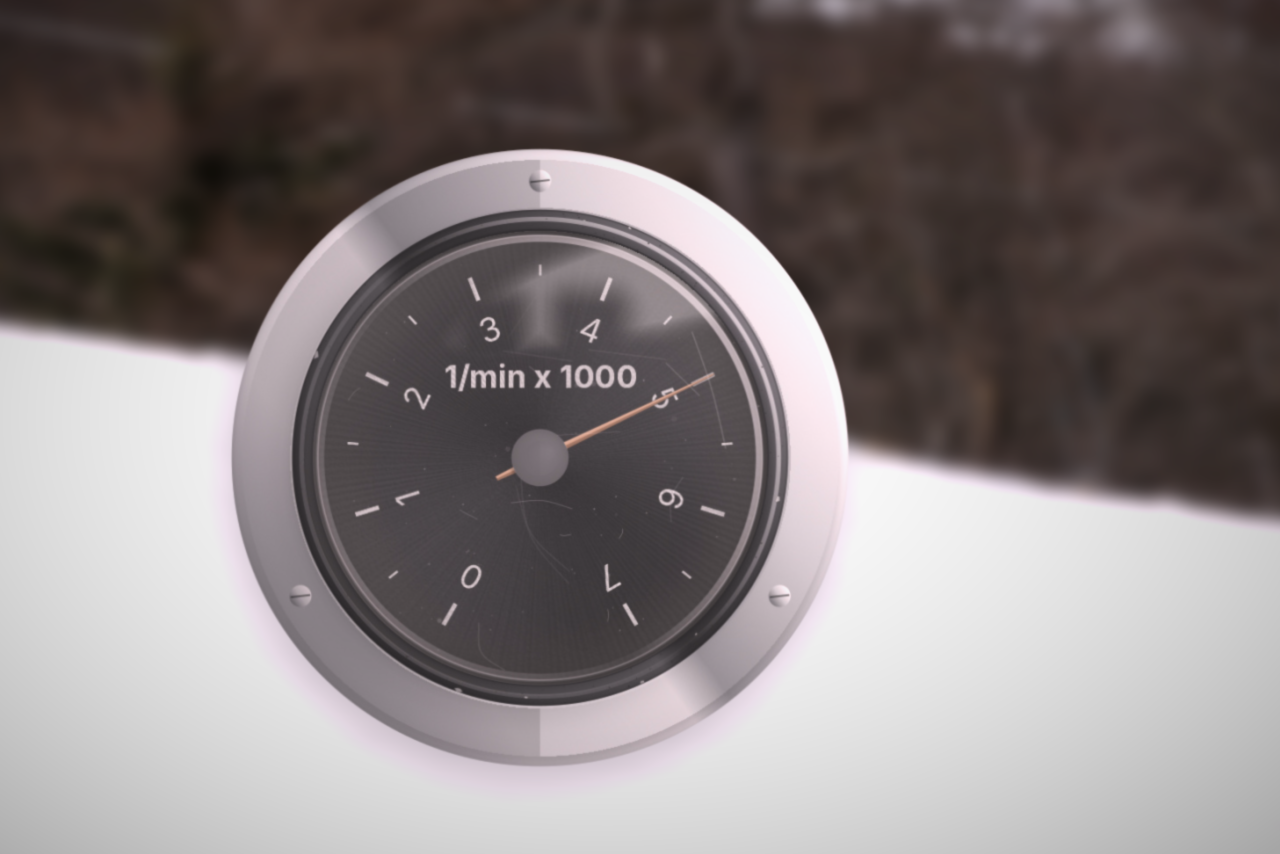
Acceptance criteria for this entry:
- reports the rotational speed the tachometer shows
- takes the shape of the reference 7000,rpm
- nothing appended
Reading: 5000,rpm
